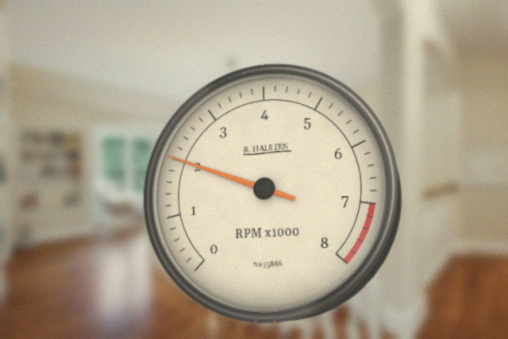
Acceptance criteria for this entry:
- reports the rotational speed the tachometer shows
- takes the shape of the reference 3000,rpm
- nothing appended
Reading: 2000,rpm
